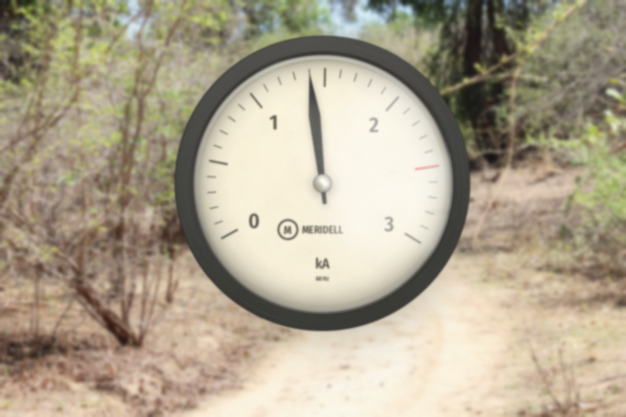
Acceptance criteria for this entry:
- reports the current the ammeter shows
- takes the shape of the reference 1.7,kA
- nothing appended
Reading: 1.4,kA
